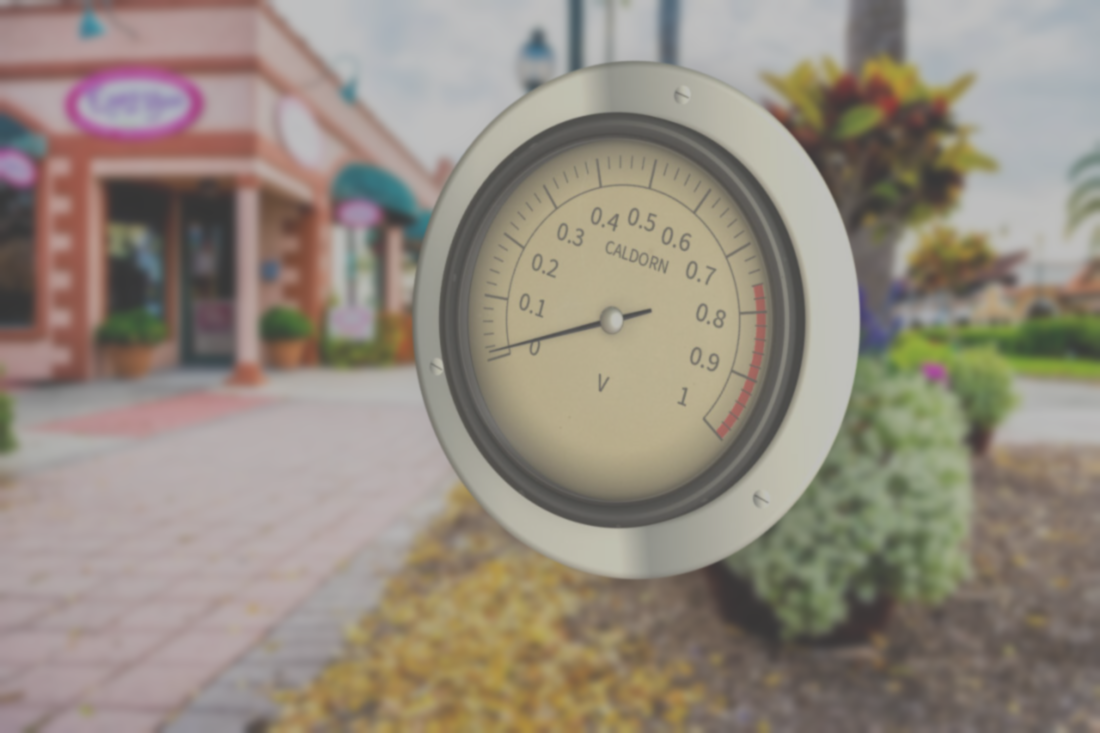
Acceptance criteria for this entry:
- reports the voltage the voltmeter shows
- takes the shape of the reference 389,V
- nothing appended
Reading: 0.01,V
